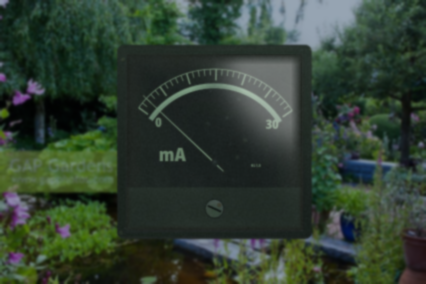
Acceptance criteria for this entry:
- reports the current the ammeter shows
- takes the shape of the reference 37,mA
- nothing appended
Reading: 2,mA
